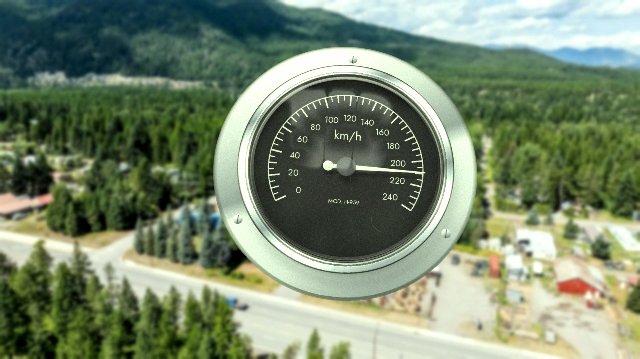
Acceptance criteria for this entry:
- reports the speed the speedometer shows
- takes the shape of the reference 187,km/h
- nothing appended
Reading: 210,km/h
